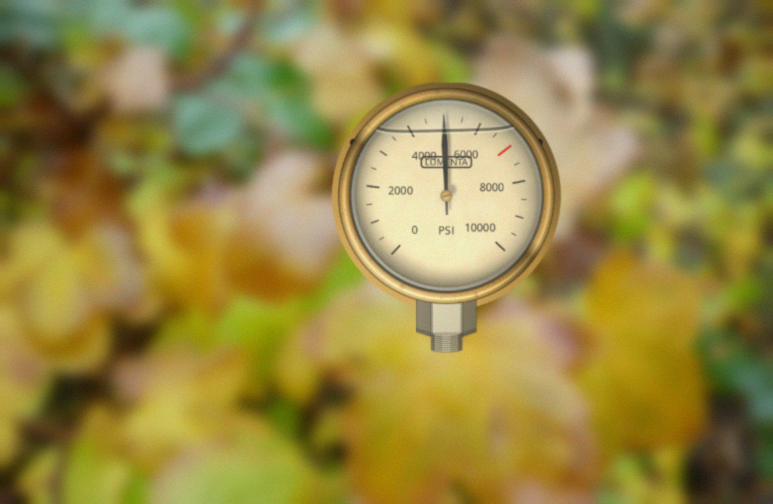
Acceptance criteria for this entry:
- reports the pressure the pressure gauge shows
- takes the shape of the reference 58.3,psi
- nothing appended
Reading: 5000,psi
